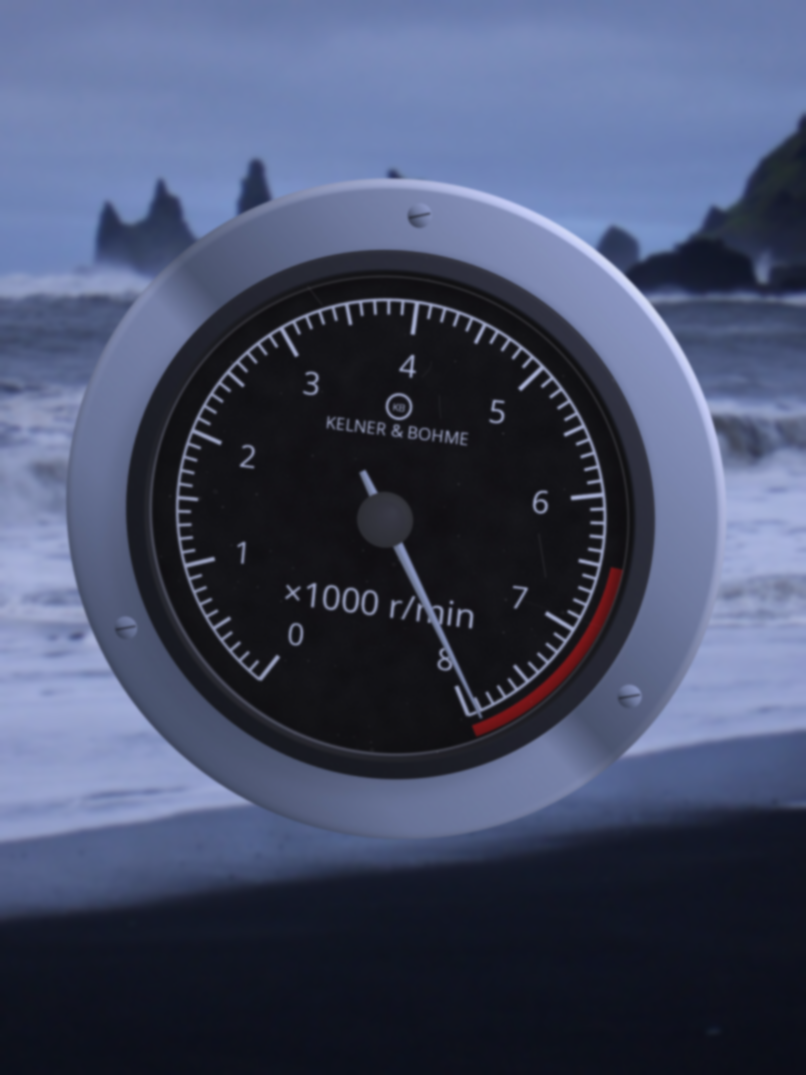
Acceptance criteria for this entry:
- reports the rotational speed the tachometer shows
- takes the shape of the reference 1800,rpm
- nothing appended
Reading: 7900,rpm
